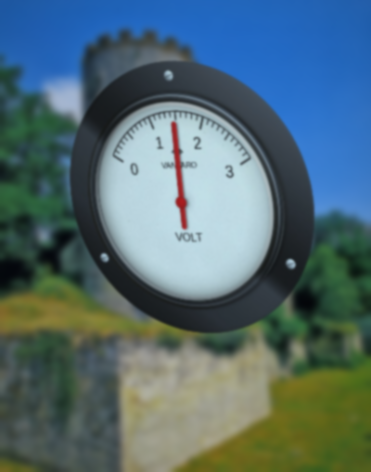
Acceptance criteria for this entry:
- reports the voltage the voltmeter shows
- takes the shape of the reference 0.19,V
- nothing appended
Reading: 1.5,V
